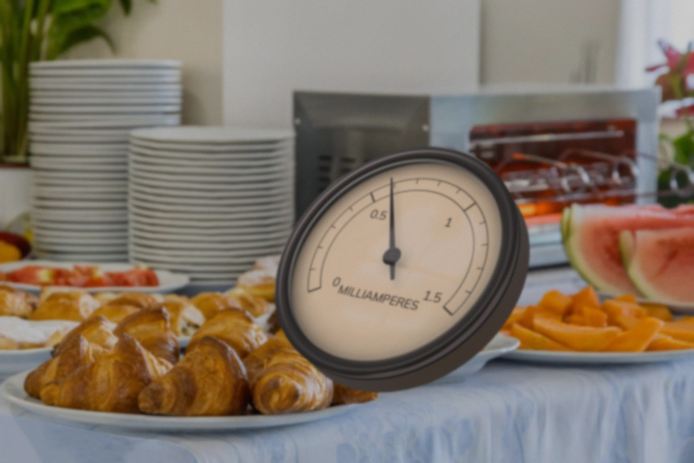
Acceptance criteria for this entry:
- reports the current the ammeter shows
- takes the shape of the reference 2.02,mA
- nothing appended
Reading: 0.6,mA
